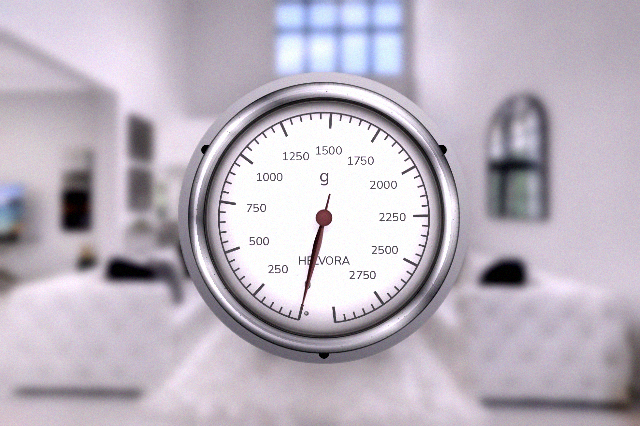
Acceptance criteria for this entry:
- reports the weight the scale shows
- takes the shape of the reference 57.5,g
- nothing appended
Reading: 0,g
